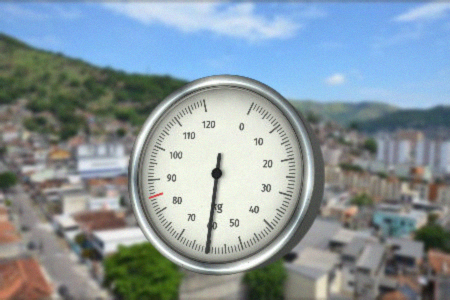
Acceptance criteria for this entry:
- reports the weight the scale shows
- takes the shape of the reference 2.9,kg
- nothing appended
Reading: 60,kg
